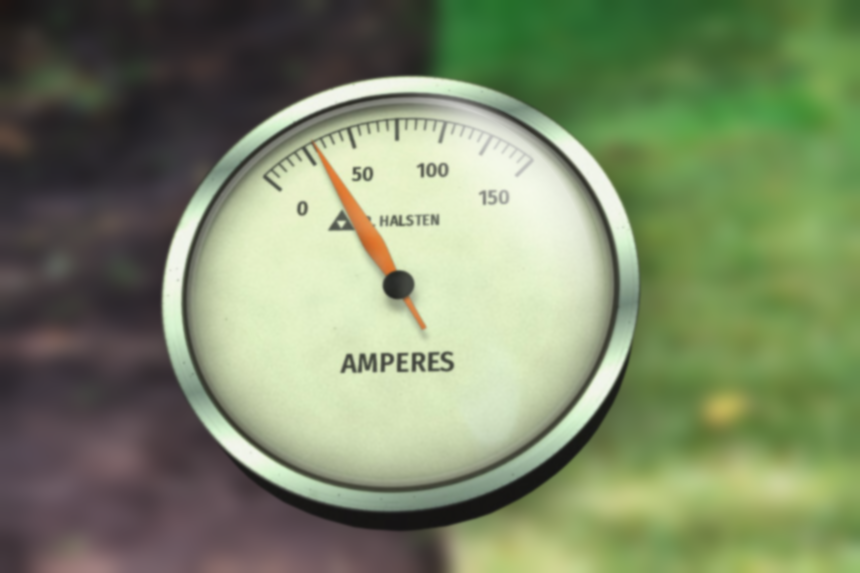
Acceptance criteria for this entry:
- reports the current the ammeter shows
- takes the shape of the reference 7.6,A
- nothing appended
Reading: 30,A
